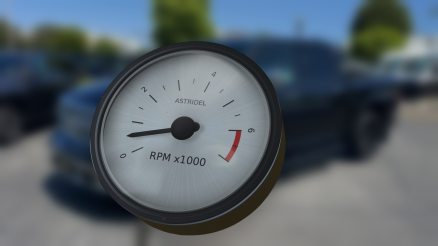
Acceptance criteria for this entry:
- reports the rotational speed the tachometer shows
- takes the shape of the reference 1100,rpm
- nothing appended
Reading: 500,rpm
